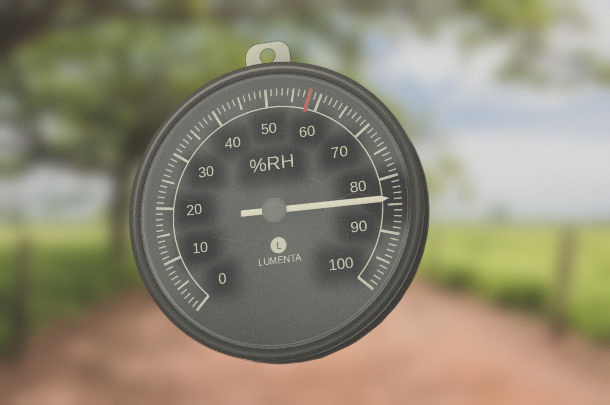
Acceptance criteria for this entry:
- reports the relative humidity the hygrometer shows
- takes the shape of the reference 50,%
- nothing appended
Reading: 84,%
